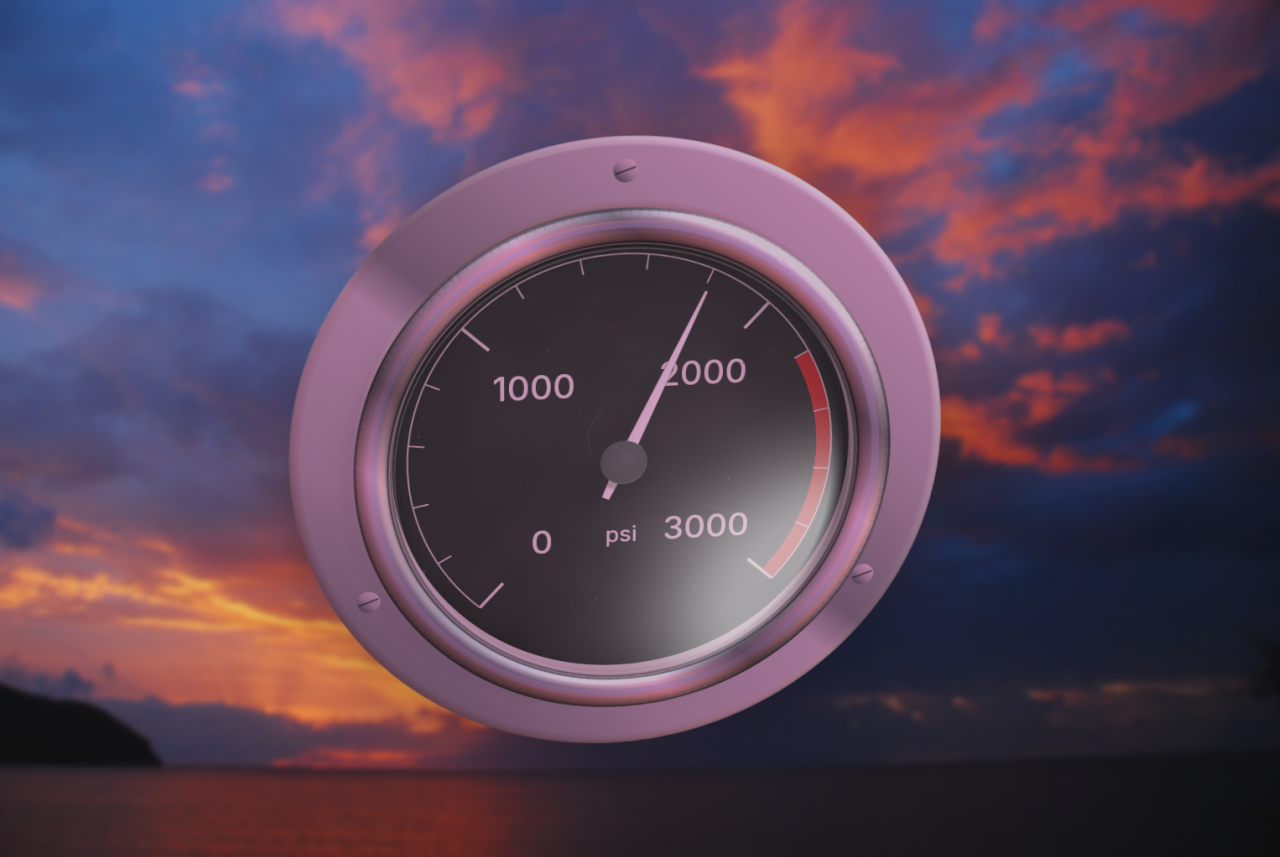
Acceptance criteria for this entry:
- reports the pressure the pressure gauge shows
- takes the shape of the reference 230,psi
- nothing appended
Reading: 1800,psi
